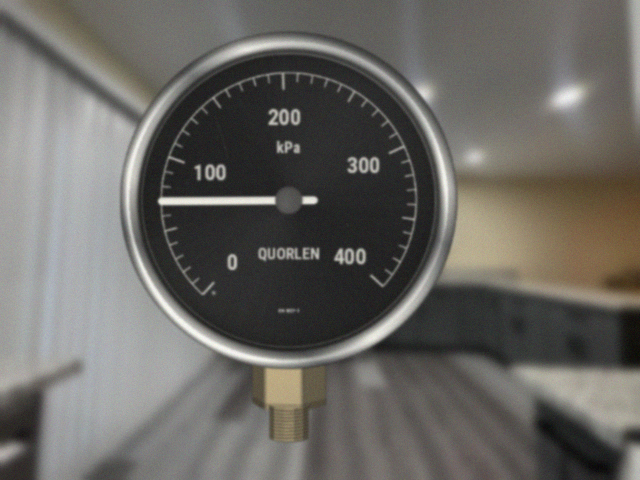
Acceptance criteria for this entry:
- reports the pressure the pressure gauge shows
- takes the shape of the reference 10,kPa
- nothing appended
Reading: 70,kPa
